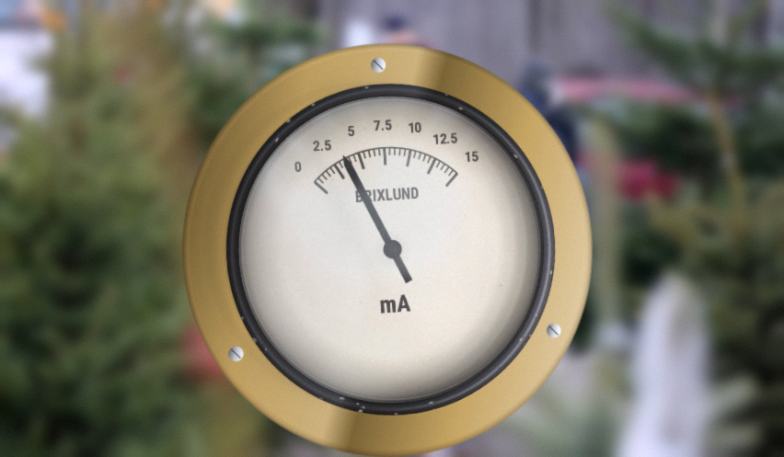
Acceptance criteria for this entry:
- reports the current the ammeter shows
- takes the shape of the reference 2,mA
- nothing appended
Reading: 3.5,mA
